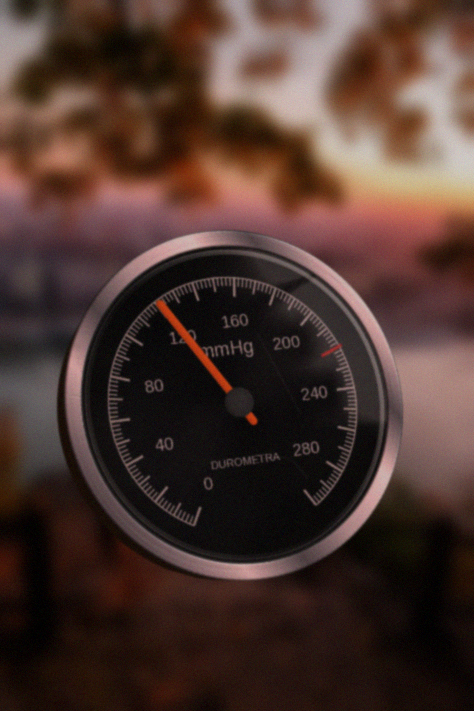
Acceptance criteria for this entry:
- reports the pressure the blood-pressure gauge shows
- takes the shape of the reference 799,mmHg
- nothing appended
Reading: 120,mmHg
